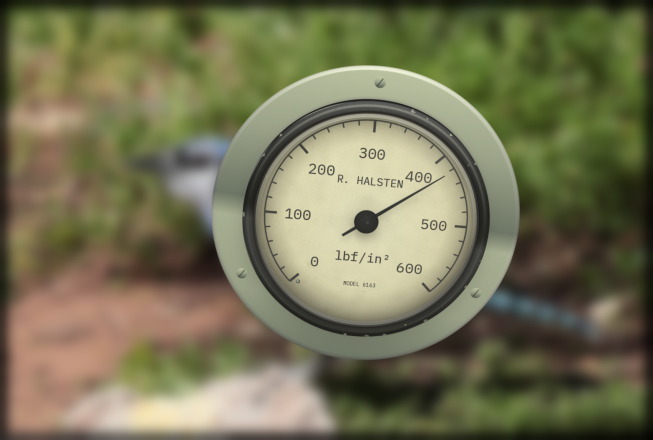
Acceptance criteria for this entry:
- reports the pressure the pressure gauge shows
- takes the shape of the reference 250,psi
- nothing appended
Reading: 420,psi
